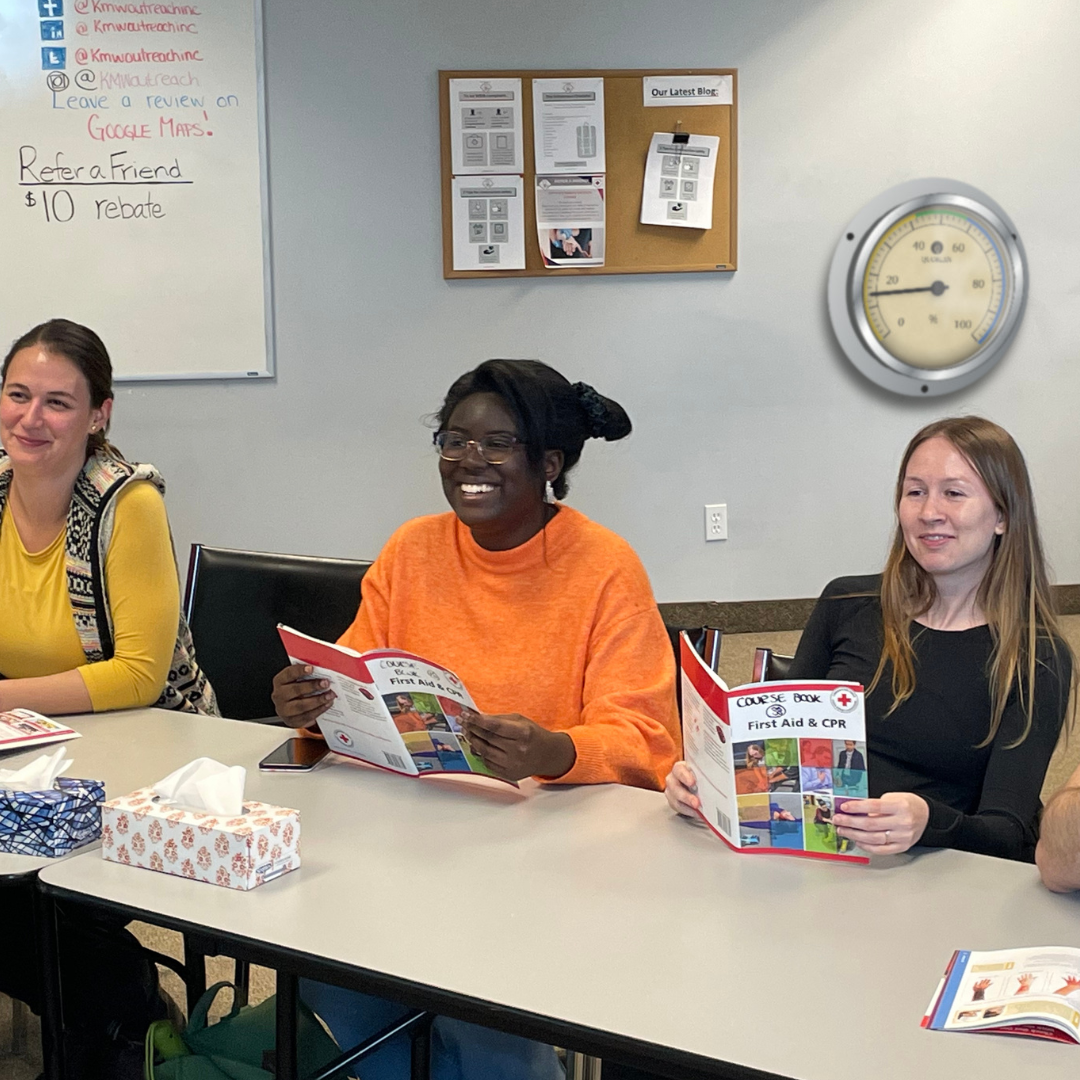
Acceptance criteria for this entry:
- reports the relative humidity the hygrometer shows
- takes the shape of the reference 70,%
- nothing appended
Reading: 14,%
